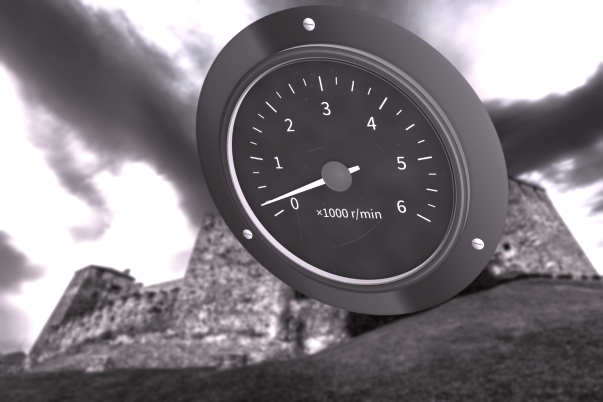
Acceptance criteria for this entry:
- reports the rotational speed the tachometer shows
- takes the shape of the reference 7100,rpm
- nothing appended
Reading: 250,rpm
